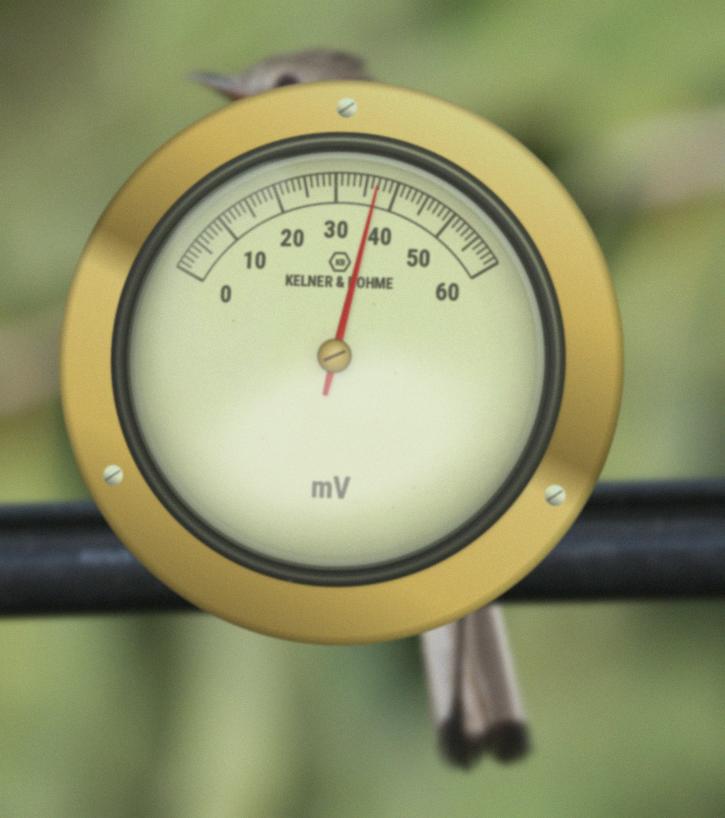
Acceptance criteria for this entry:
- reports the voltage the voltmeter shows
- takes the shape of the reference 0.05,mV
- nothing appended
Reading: 37,mV
